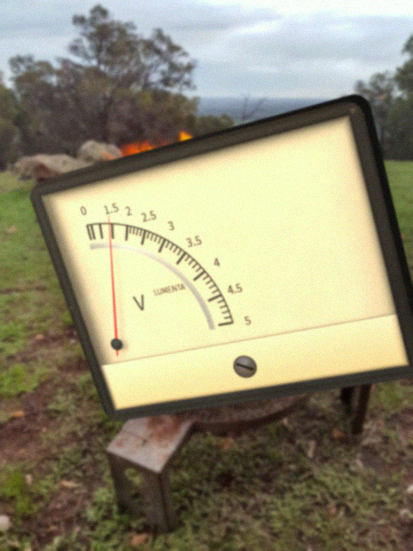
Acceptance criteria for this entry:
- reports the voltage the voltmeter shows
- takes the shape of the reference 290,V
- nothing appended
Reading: 1.5,V
